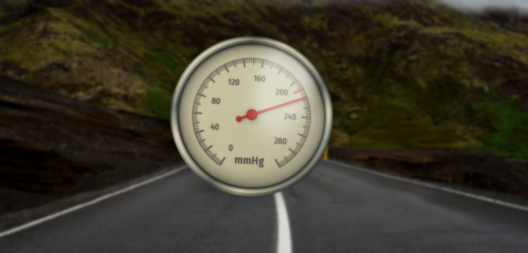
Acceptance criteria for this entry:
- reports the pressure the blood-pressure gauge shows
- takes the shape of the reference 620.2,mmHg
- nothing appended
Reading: 220,mmHg
